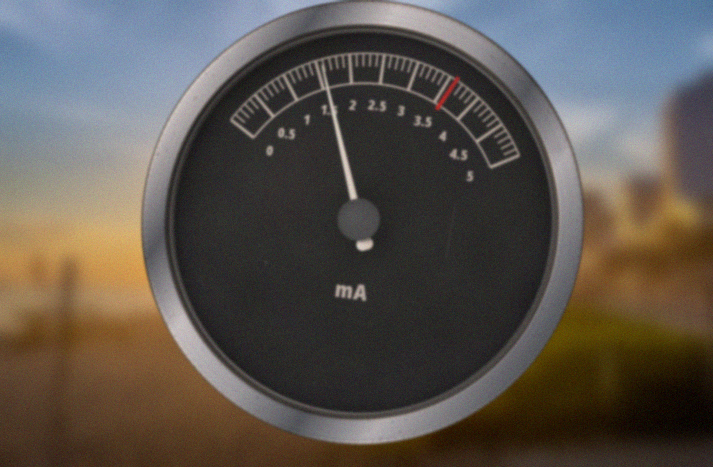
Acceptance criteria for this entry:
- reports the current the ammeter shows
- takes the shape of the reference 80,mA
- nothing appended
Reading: 1.6,mA
